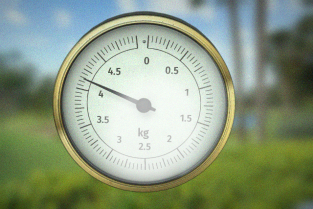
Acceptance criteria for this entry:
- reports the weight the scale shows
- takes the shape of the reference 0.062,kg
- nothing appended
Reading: 4.15,kg
